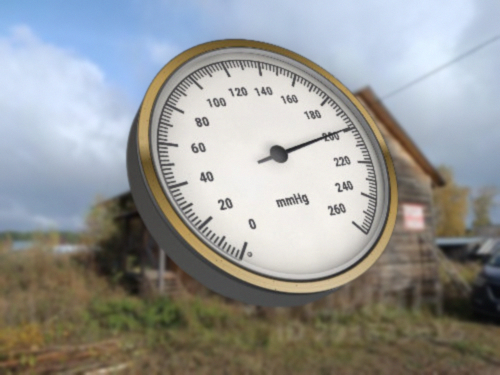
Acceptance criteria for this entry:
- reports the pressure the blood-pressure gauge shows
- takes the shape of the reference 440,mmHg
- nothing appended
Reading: 200,mmHg
